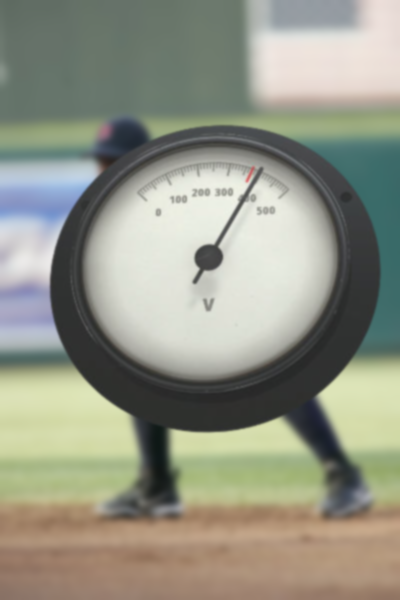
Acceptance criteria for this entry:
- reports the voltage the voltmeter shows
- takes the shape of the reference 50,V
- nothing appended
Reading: 400,V
